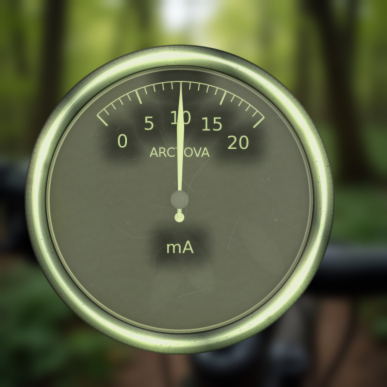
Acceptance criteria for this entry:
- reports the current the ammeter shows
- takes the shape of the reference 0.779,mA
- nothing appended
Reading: 10,mA
